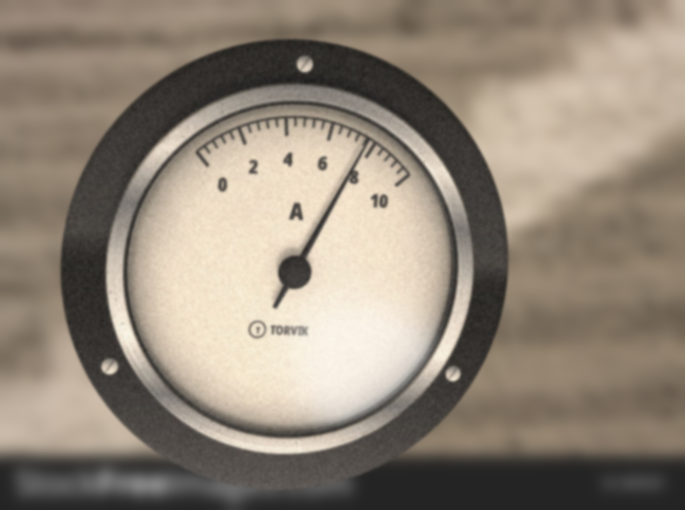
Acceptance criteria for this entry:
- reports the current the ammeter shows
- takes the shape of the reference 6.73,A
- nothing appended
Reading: 7.6,A
